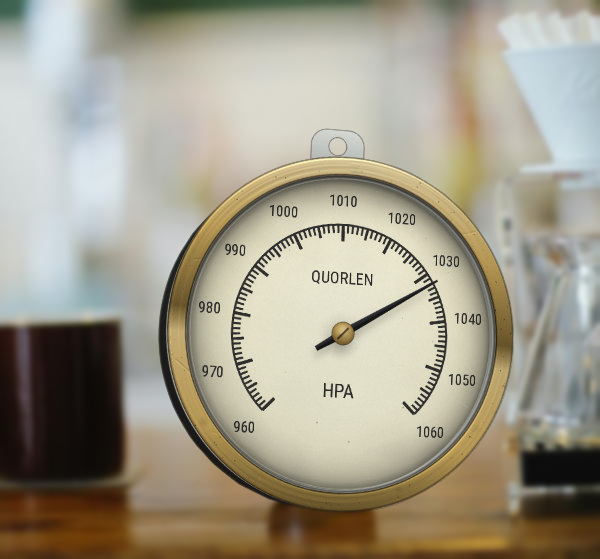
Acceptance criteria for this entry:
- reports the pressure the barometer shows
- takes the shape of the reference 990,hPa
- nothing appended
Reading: 1032,hPa
